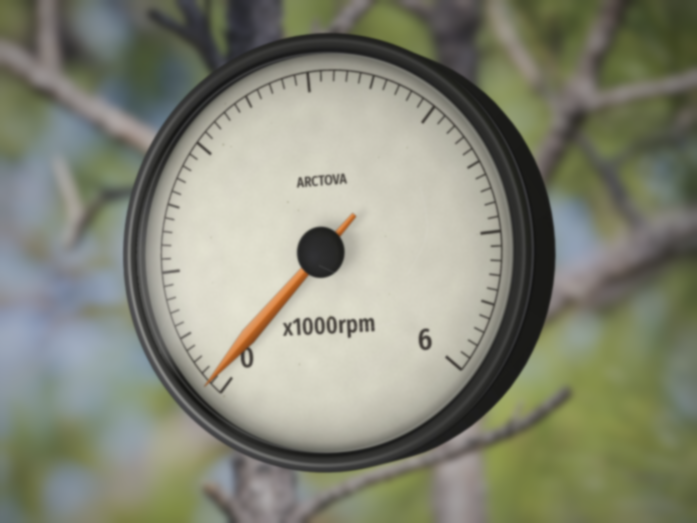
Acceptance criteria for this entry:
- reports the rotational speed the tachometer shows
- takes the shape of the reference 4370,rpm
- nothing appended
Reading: 100,rpm
